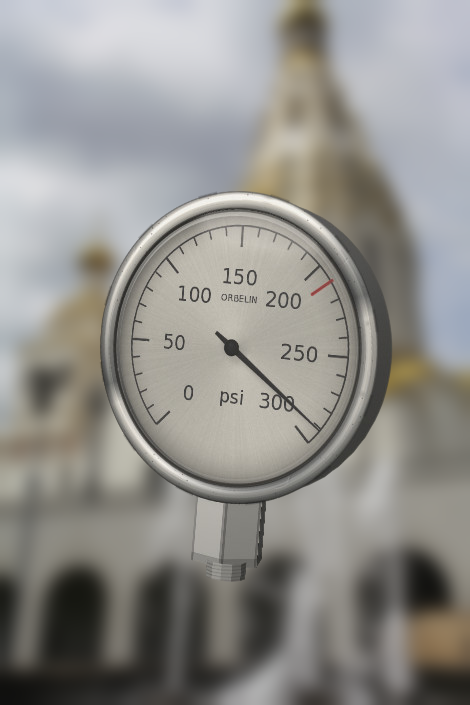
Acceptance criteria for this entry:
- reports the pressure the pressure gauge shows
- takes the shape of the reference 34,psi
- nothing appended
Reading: 290,psi
